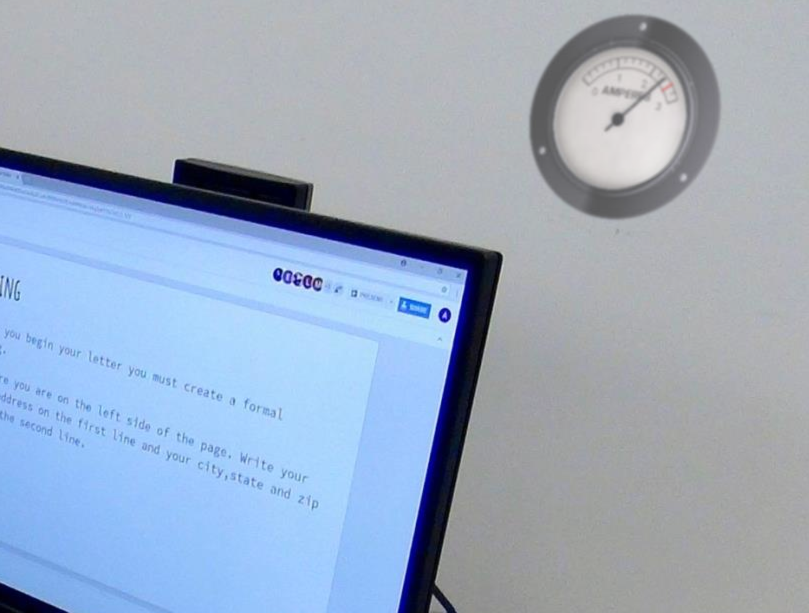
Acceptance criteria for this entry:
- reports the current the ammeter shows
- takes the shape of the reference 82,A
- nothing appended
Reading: 2.4,A
